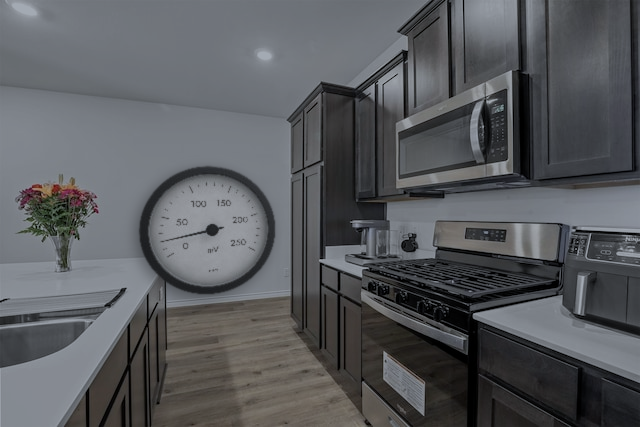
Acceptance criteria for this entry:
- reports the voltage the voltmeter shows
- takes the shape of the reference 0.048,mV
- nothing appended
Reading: 20,mV
